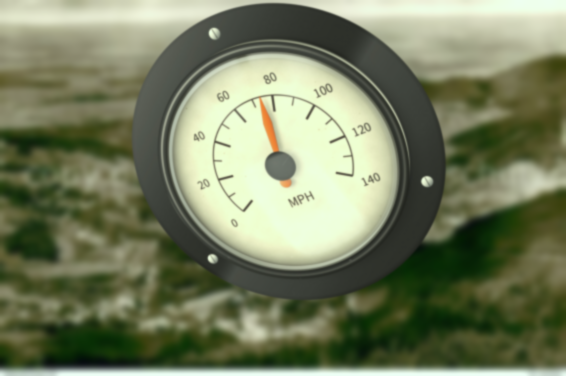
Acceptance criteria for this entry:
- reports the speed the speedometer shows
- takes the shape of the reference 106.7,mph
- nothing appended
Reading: 75,mph
